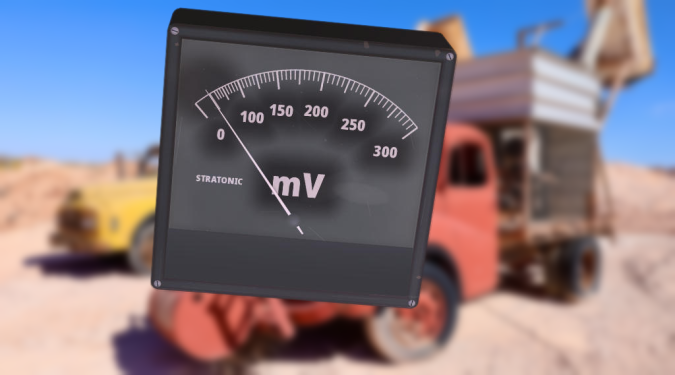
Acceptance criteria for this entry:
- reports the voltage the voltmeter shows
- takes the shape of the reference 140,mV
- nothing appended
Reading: 50,mV
